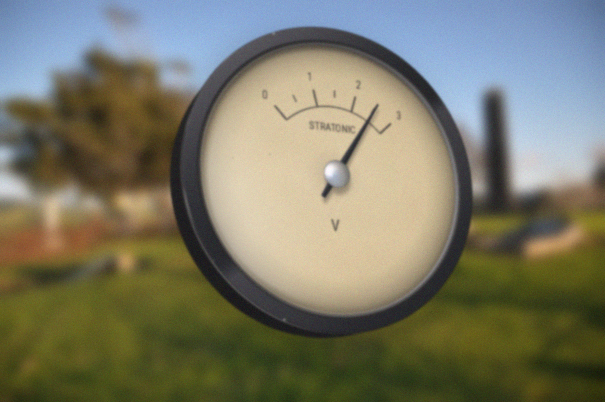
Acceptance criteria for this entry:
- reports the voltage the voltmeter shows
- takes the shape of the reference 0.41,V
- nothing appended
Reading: 2.5,V
